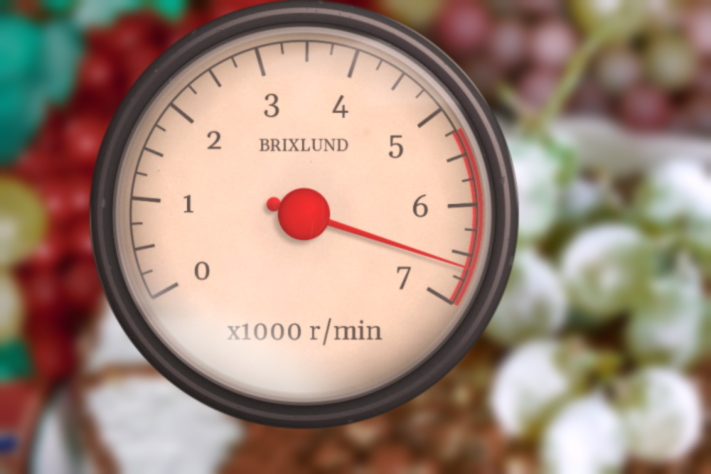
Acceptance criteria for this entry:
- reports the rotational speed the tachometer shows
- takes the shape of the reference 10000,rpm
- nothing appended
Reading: 6625,rpm
